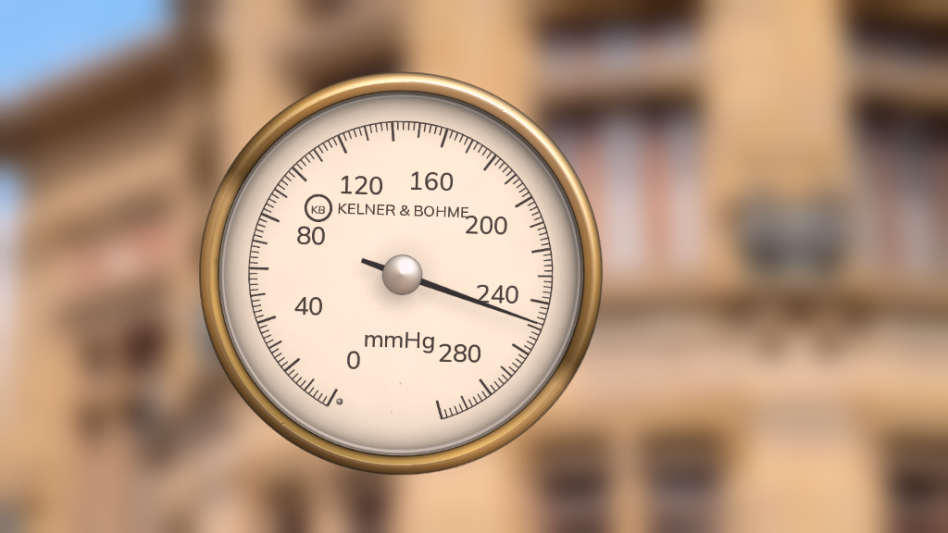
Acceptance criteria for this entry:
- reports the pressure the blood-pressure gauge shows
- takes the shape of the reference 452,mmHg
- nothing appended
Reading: 248,mmHg
